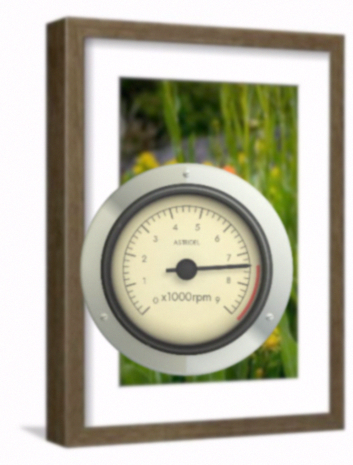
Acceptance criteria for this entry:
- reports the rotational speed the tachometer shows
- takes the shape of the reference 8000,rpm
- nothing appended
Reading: 7400,rpm
